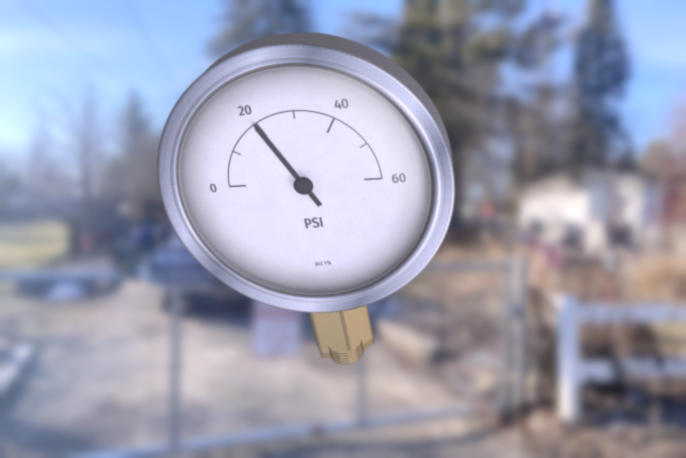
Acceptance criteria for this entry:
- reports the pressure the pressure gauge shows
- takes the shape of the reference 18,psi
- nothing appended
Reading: 20,psi
